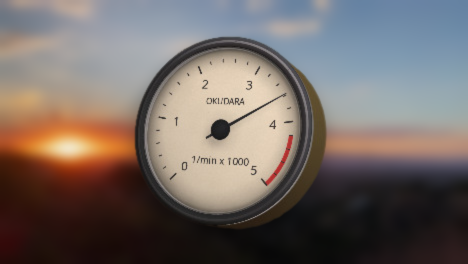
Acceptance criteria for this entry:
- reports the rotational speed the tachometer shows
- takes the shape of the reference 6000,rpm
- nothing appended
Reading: 3600,rpm
